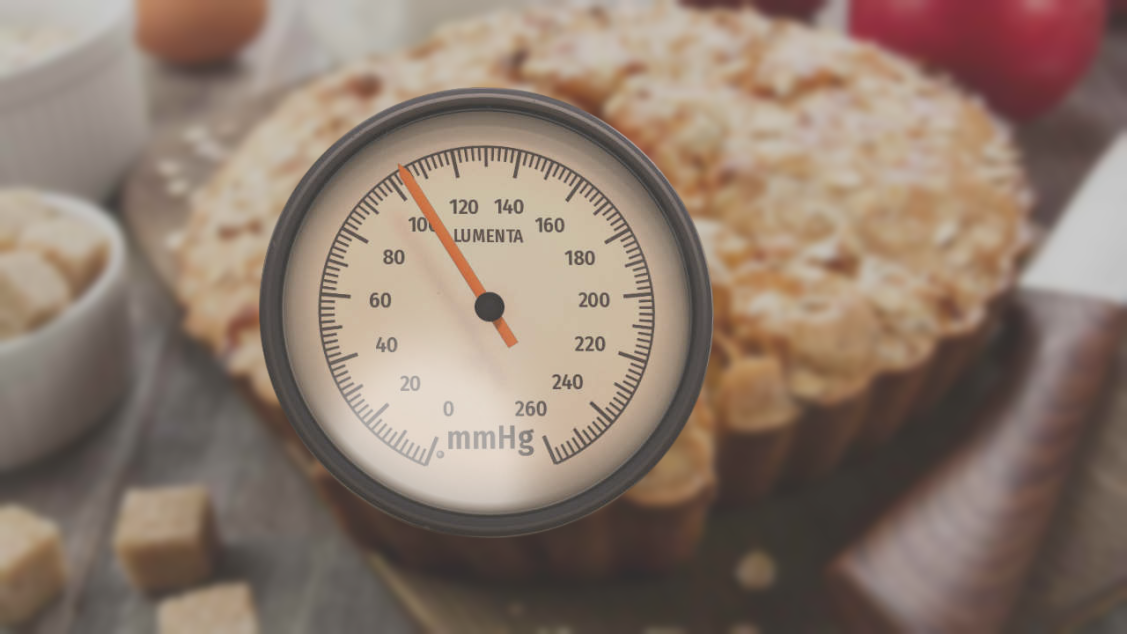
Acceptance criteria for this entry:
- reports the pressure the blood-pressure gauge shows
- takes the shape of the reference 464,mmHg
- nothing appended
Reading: 104,mmHg
